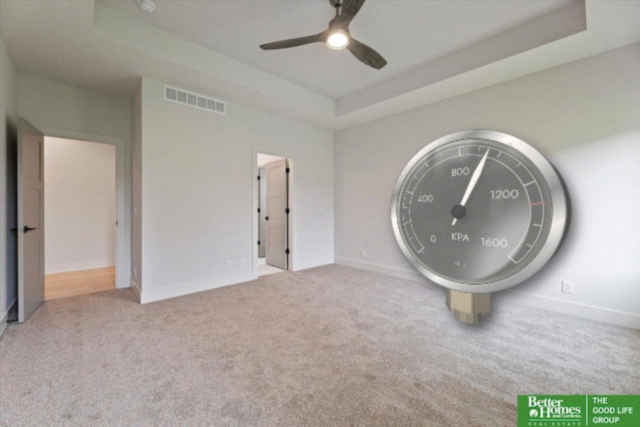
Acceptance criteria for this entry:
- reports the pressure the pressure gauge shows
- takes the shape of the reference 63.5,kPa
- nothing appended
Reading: 950,kPa
